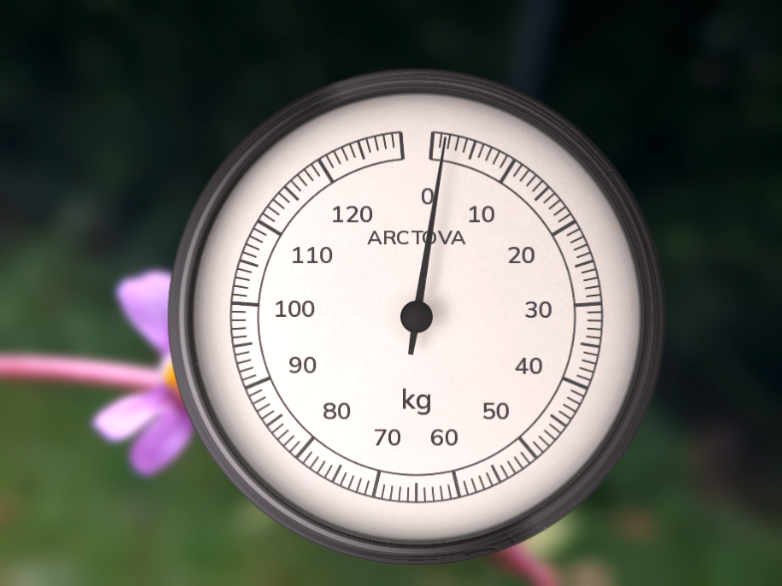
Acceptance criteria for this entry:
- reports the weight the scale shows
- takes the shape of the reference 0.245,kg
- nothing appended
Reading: 1.5,kg
